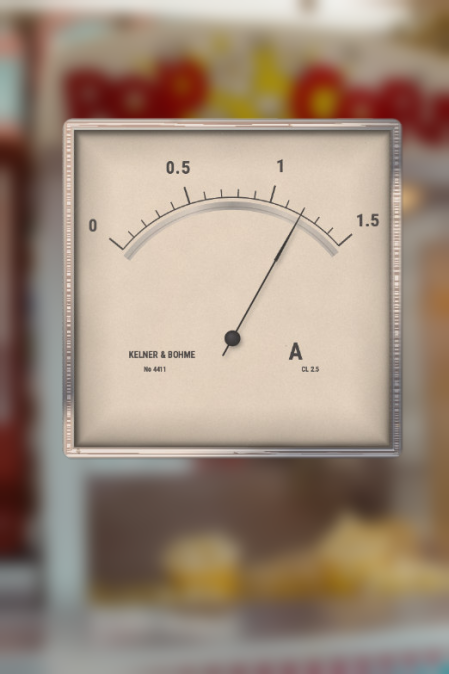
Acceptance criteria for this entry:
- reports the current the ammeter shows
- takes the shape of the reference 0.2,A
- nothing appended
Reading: 1.2,A
